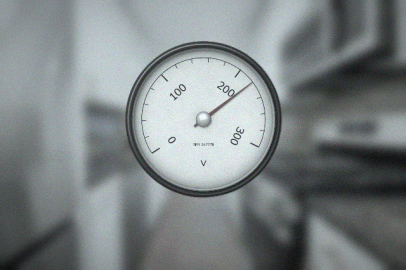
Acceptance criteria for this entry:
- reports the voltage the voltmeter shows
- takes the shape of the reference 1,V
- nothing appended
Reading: 220,V
